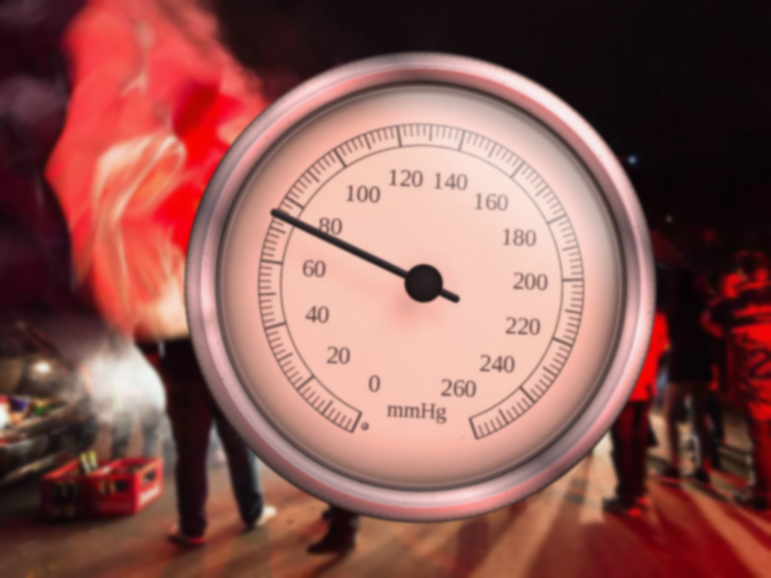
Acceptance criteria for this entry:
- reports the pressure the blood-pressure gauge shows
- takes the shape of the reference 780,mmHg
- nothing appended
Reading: 74,mmHg
